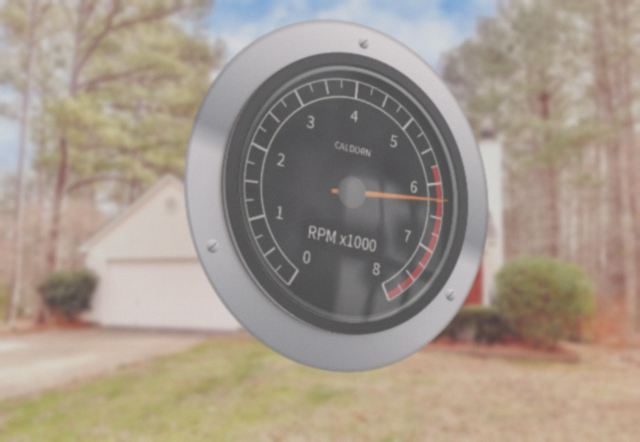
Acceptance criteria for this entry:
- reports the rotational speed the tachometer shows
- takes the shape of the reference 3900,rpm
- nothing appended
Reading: 6250,rpm
